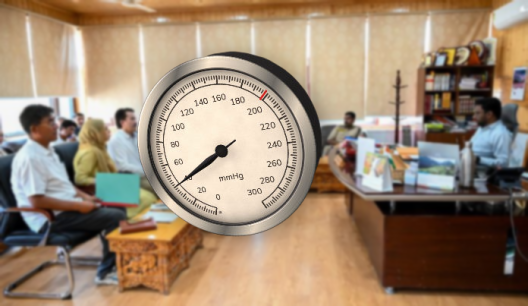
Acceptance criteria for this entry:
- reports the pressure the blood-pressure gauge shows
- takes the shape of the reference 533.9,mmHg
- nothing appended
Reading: 40,mmHg
